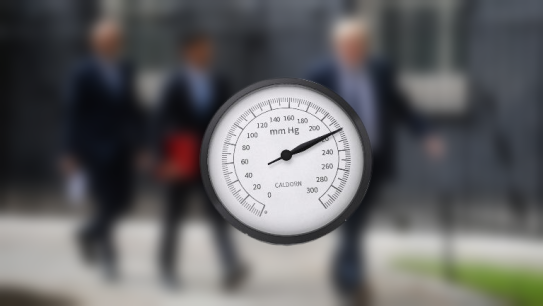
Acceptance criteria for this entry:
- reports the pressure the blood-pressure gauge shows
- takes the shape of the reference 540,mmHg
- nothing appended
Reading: 220,mmHg
